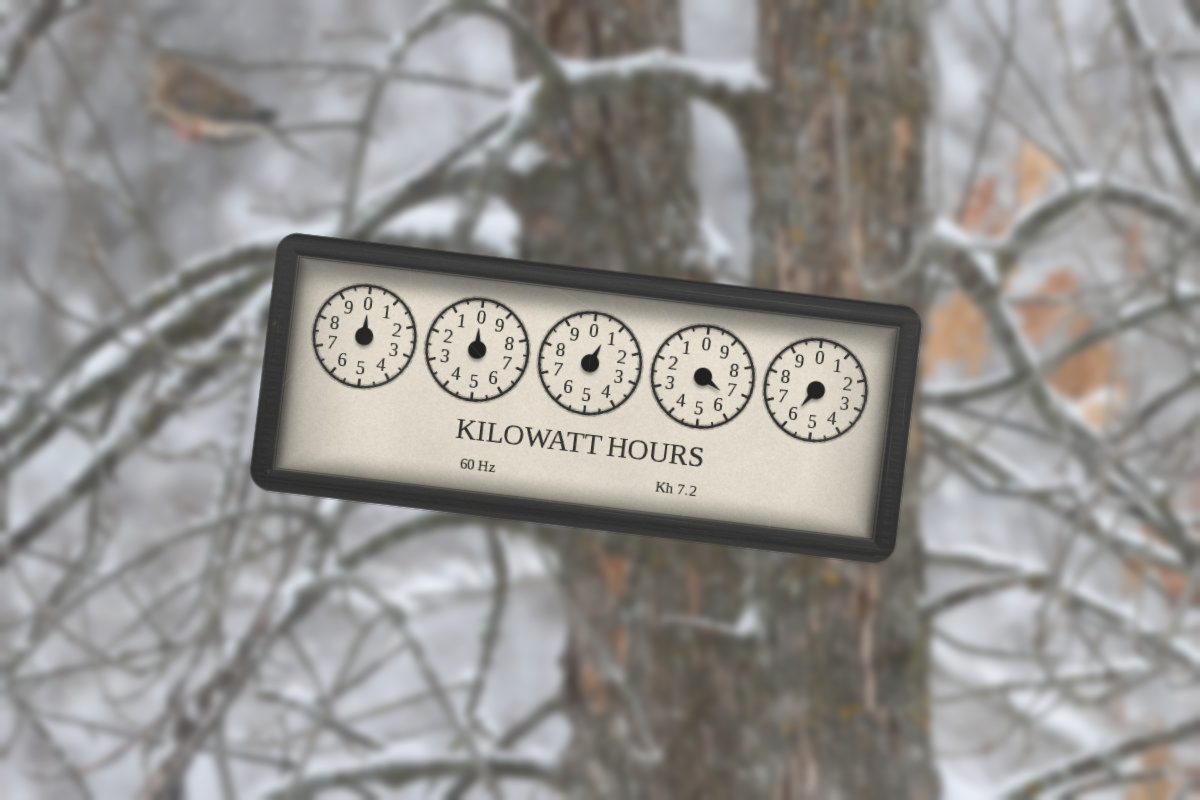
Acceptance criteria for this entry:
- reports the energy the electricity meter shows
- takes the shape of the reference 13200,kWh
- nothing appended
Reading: 66,kWh
